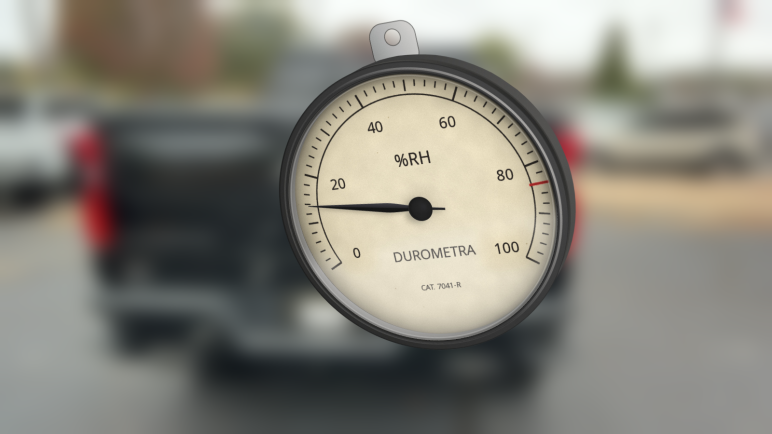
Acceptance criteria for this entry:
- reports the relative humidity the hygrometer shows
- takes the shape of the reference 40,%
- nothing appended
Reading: 14,%
